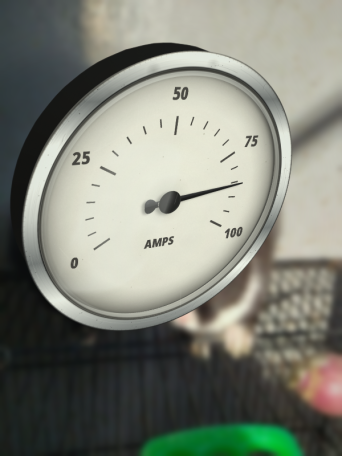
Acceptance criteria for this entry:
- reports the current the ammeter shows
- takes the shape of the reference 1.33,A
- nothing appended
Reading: 85,A
